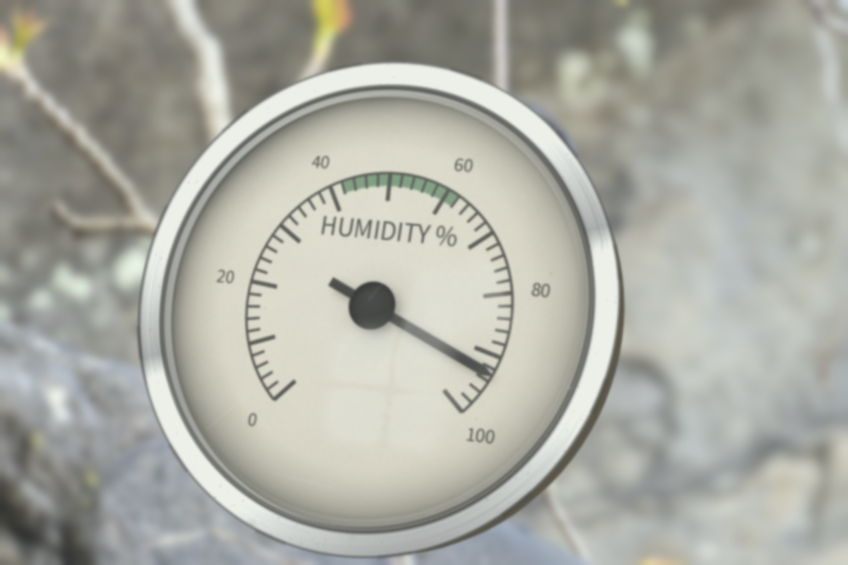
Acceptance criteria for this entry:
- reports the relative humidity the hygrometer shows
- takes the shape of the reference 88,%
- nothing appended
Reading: 93,%
